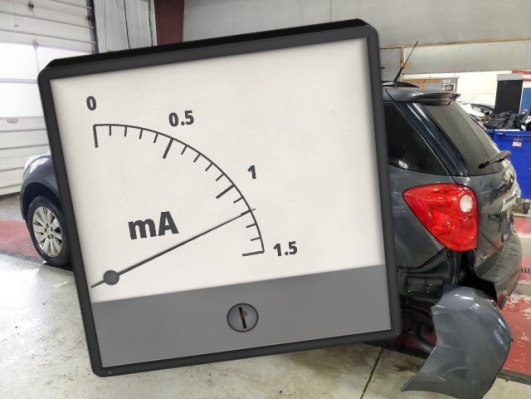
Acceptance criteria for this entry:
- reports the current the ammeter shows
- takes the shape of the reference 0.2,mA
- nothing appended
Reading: 1.2,mA
